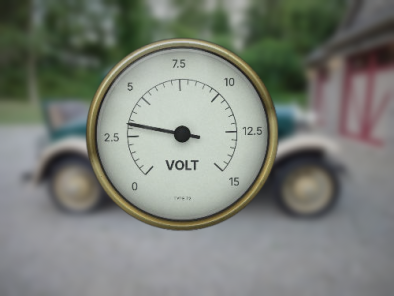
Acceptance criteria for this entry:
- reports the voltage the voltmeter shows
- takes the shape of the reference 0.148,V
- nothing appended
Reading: 3.25,V
